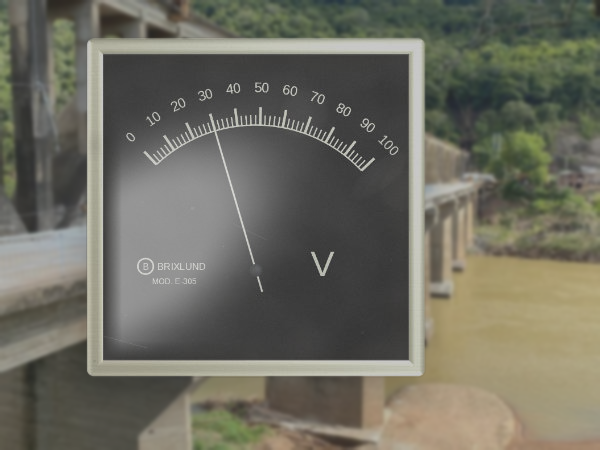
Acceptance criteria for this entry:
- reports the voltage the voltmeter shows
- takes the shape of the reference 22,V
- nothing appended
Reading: 30,V
